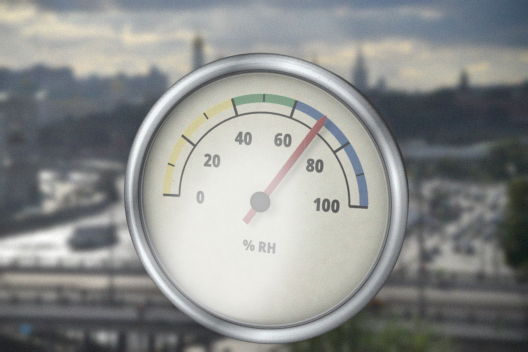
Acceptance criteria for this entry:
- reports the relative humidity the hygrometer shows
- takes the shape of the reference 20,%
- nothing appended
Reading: 70,%
